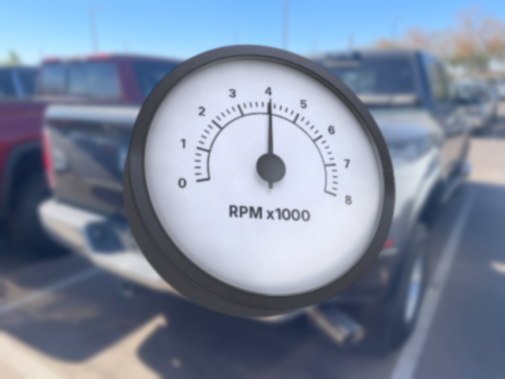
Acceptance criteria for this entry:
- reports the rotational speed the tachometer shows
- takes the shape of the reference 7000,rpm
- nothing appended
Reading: 4000,rpm
